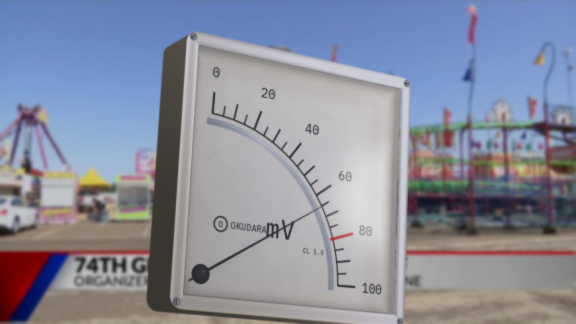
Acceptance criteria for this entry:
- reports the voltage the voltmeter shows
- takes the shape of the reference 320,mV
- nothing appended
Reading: 65,mV
